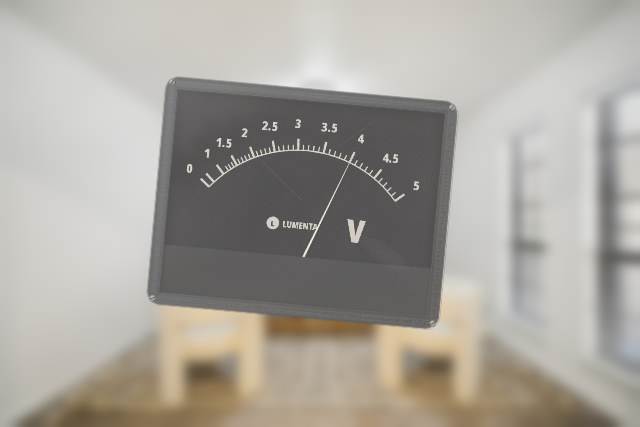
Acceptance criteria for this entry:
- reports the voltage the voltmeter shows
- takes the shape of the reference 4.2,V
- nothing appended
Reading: 4,V
